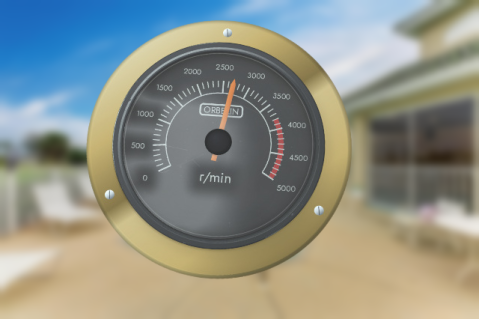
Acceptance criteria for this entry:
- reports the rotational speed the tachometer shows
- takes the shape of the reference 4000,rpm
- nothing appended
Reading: 2700,rpm
